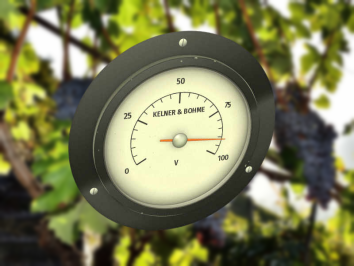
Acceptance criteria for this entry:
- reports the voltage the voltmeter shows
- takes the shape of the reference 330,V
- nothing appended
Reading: 90,V
